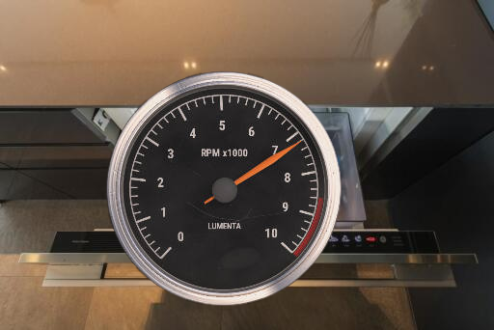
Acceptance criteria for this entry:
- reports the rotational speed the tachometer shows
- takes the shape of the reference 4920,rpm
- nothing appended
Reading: 7200,rpm
